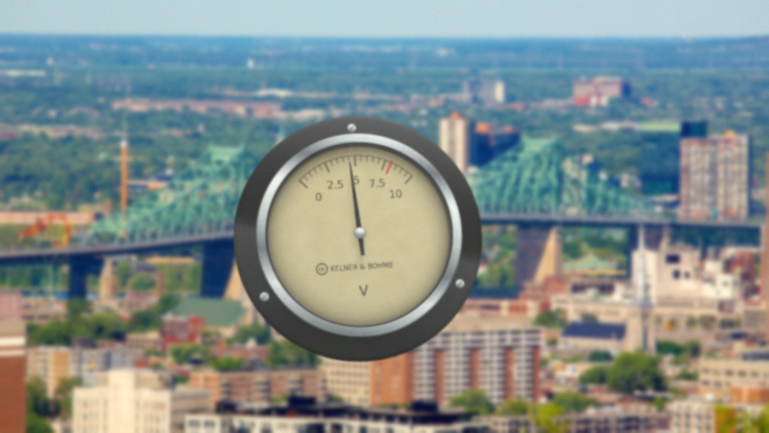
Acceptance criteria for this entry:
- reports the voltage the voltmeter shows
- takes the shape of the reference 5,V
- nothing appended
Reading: 4.5,V
